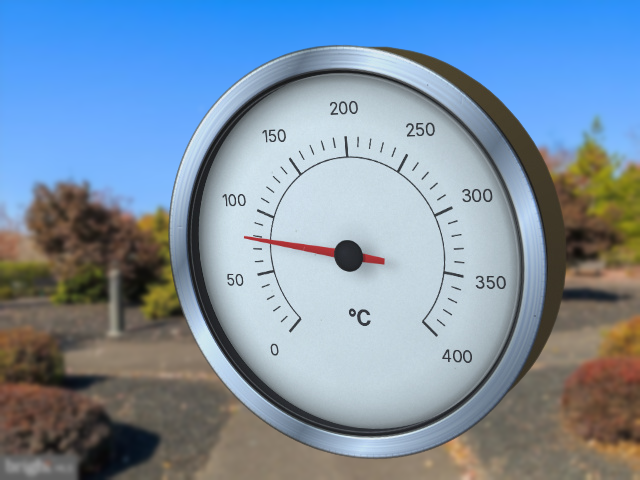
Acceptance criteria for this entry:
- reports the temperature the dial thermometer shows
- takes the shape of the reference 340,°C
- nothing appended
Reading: 80,°C
